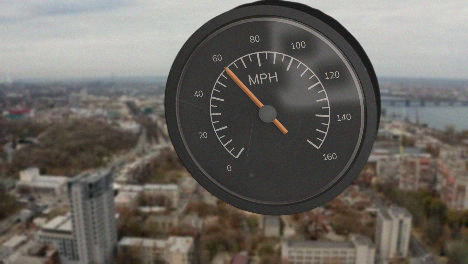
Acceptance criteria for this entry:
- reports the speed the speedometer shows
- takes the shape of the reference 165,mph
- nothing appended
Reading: 60,mph
